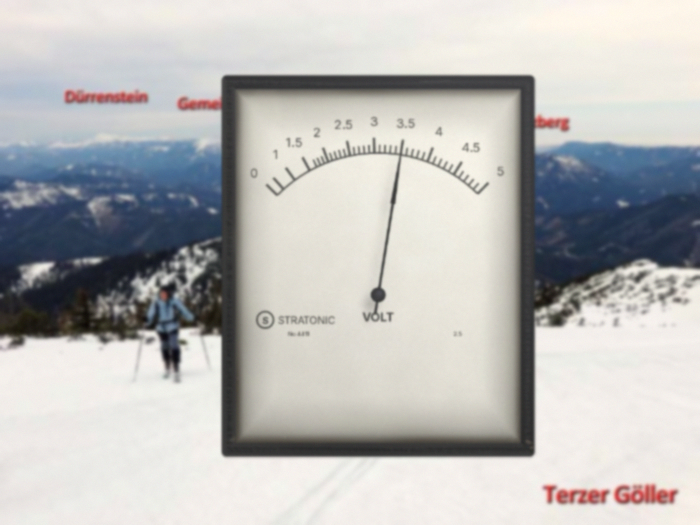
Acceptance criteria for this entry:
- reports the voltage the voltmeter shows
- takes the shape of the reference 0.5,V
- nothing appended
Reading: 3.5,V
